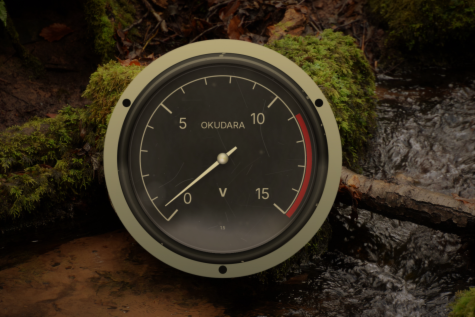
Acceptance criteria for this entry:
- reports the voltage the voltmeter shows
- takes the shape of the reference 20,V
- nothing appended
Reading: 0.5,V
